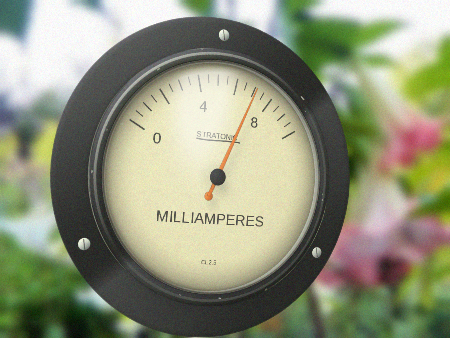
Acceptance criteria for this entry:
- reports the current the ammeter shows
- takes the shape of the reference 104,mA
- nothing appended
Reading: 7,mA
